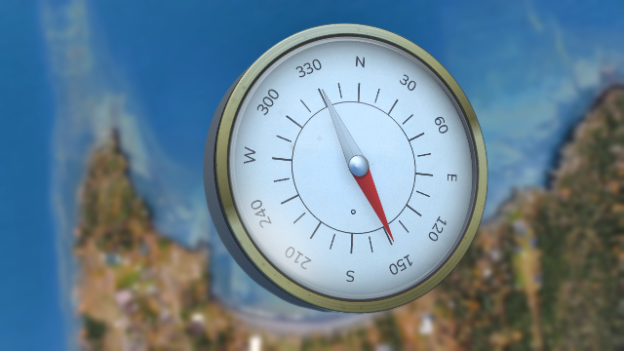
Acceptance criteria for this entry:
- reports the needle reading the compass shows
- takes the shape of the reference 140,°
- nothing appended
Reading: 150,°
